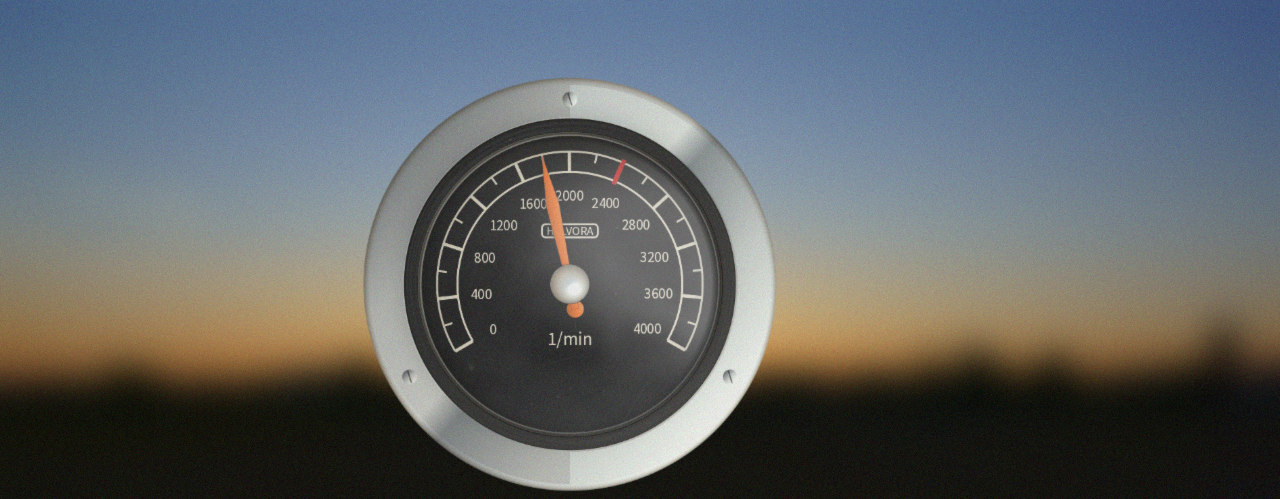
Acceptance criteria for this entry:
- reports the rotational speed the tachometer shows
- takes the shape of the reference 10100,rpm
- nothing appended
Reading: 1800,rpm
